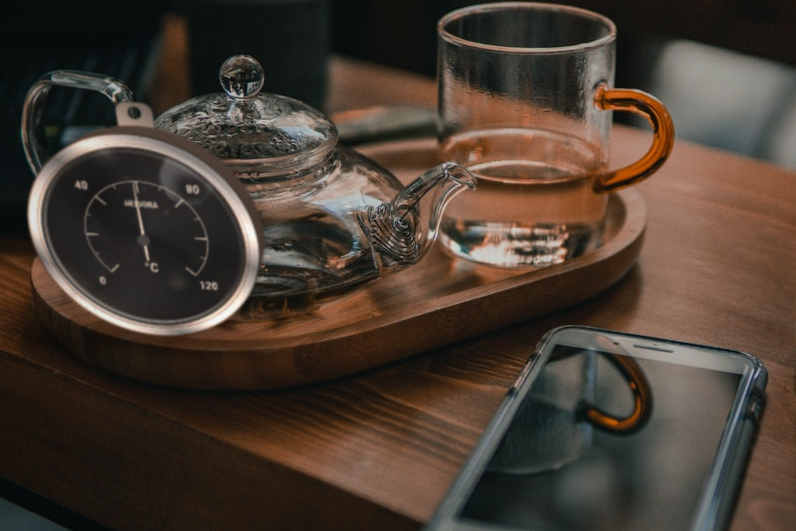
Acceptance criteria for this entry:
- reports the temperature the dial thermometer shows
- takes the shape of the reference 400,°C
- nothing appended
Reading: 60,°C
